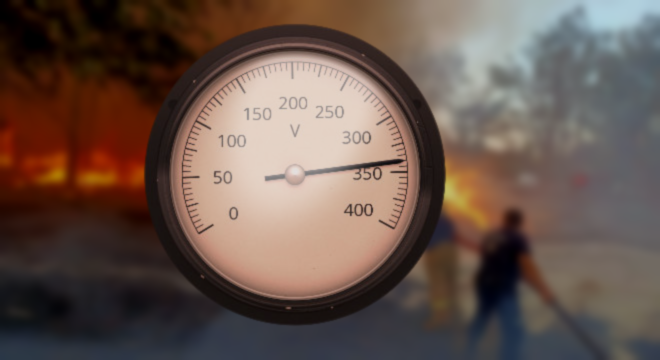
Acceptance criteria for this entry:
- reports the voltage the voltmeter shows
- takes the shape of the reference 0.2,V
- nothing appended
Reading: 340,V
